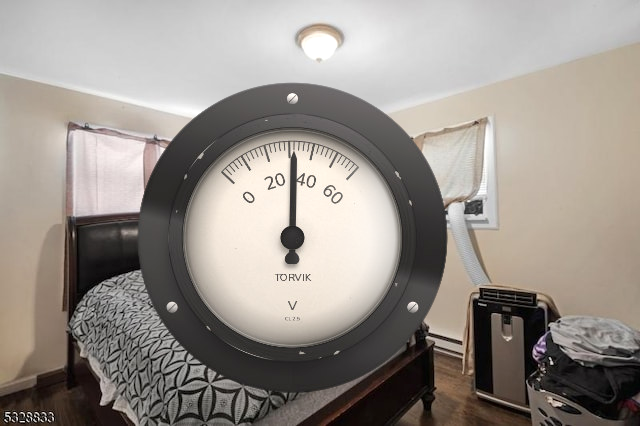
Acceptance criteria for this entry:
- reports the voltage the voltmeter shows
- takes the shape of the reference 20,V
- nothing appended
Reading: 32,V
